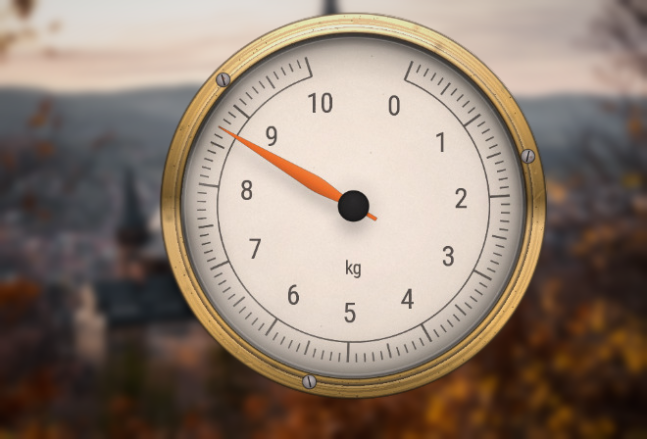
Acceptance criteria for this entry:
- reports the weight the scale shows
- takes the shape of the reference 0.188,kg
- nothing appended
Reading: 8.7,kg
